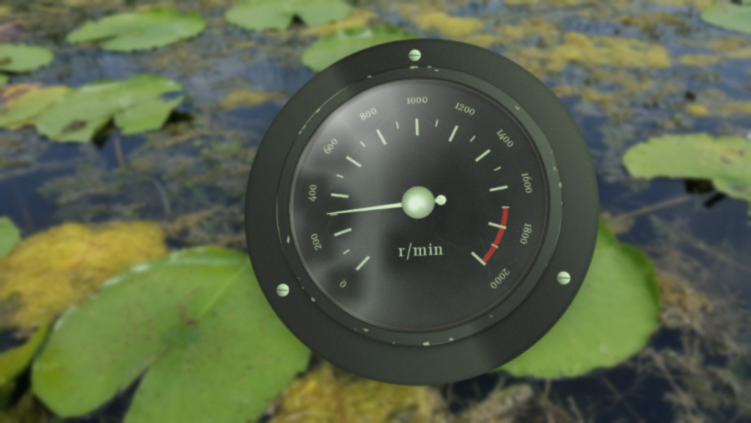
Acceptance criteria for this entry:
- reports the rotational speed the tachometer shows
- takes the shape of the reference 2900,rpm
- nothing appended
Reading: 300,rpm
